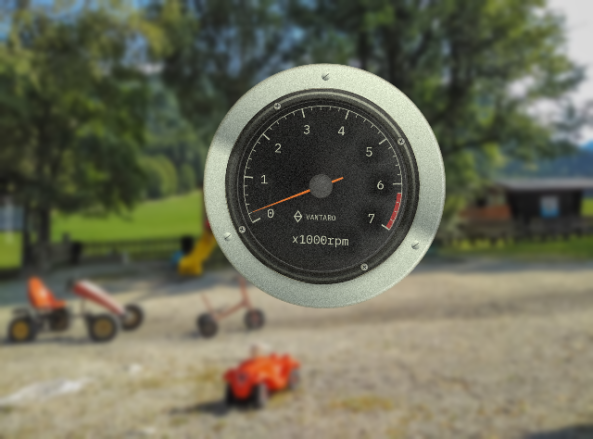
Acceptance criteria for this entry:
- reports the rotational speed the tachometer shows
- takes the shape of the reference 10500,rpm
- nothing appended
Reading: 200,rpm
